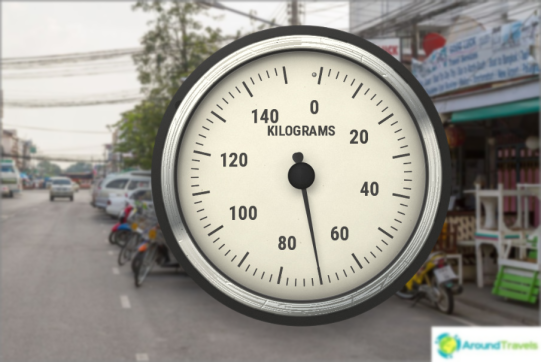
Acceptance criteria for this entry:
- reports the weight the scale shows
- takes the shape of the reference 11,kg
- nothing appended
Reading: 70,kg
